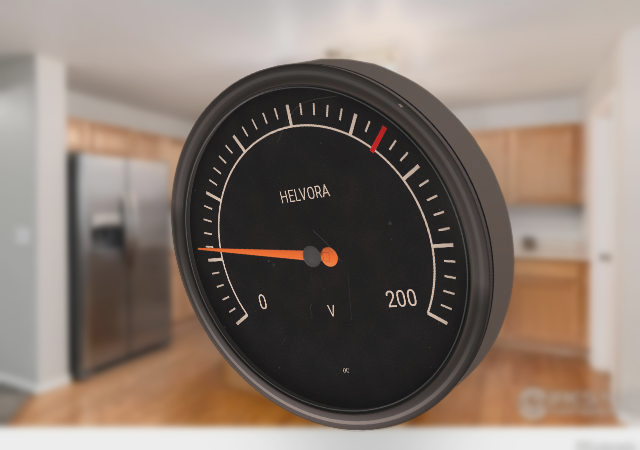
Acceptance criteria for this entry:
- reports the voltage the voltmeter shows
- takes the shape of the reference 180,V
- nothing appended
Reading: 30,V
